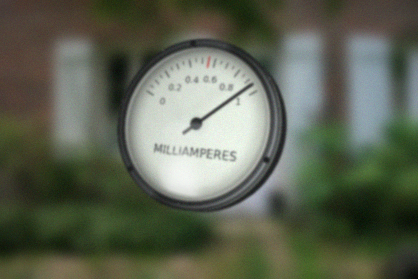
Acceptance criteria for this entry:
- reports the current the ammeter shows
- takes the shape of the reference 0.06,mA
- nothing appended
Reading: 0.95,mA
